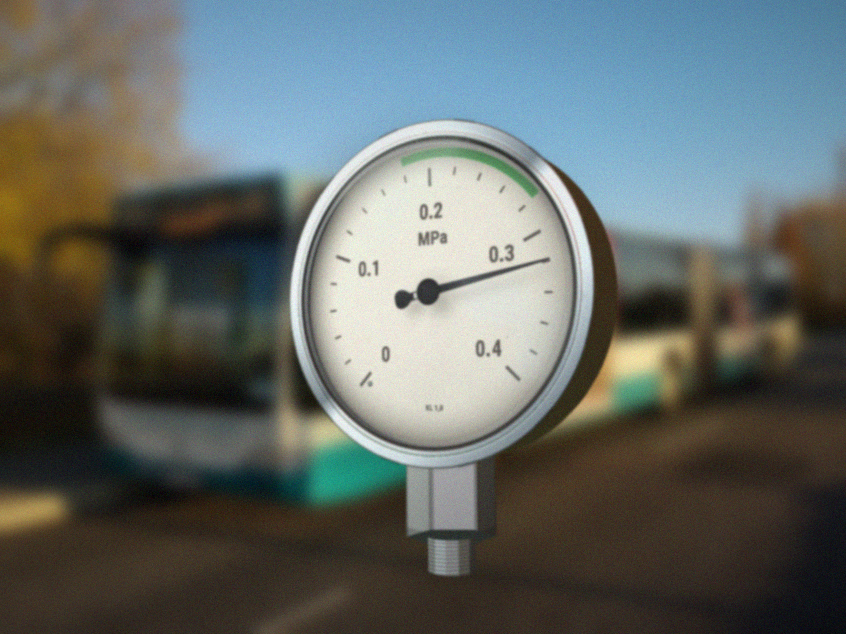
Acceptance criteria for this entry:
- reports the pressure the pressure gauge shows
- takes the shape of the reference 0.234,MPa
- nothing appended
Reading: 0.32,MPa
